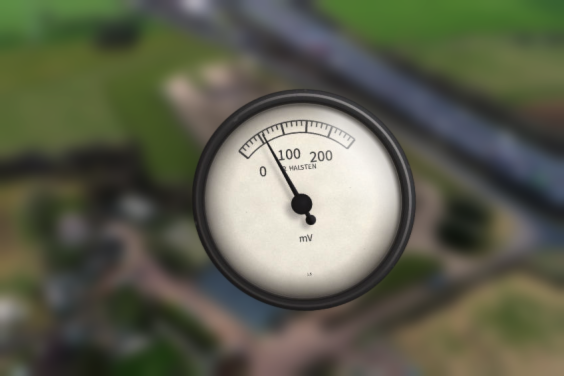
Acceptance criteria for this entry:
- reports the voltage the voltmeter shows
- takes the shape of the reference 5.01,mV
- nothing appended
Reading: 60,mV
